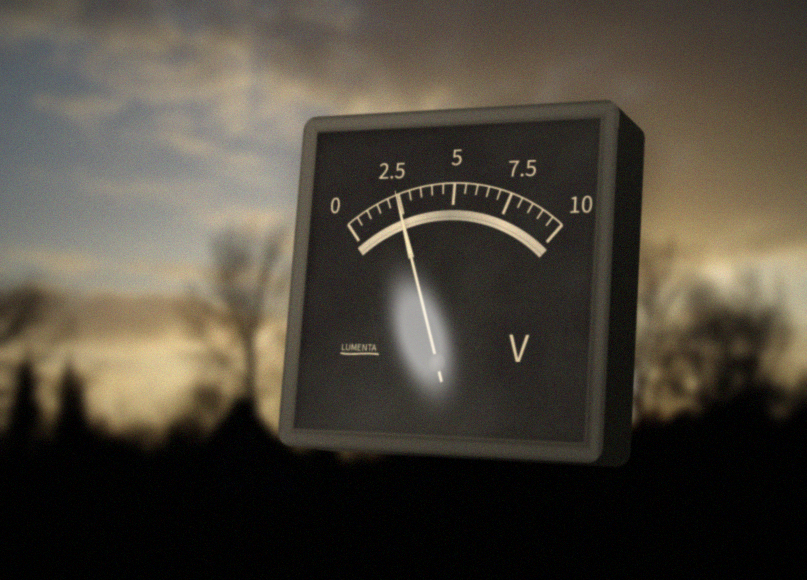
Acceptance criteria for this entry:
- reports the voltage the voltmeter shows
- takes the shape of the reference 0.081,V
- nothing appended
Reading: 2.5,V
